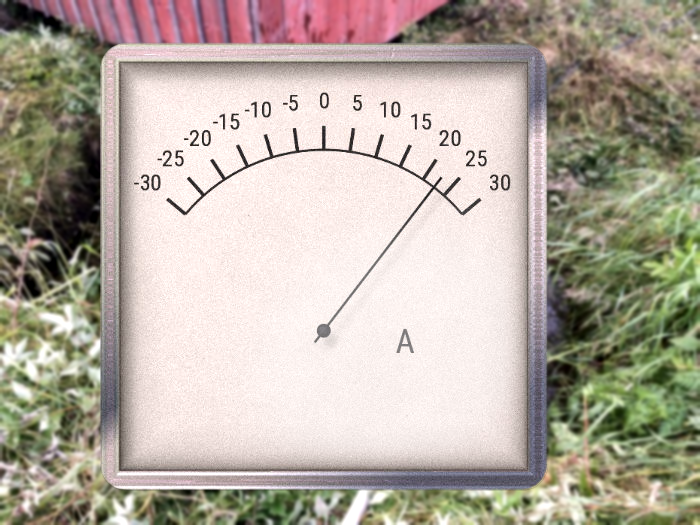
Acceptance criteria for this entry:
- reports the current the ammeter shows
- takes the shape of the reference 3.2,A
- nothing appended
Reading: 22.5,A
